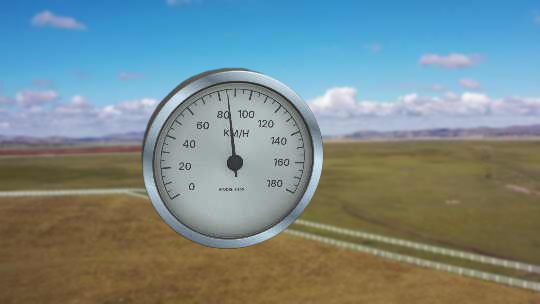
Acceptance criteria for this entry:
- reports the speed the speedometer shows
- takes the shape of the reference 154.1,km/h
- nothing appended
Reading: 85,km/h
